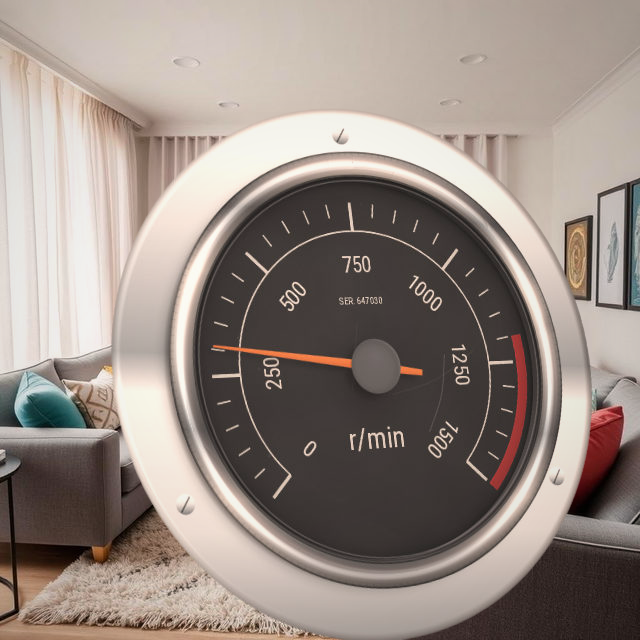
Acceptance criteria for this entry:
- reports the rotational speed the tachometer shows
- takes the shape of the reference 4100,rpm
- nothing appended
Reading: 300,rpm
